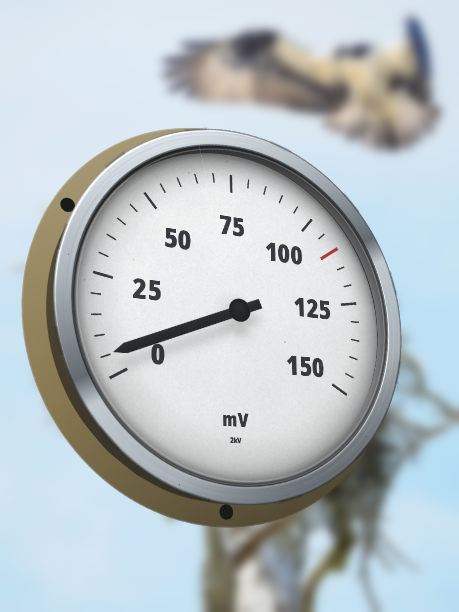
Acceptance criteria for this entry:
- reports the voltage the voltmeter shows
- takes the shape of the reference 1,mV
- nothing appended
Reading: 5,mV
